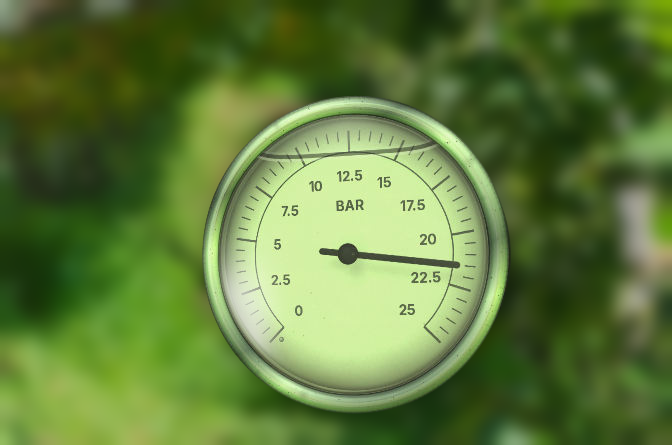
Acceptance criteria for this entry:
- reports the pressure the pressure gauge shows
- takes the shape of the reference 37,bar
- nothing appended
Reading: 21.5,bar
